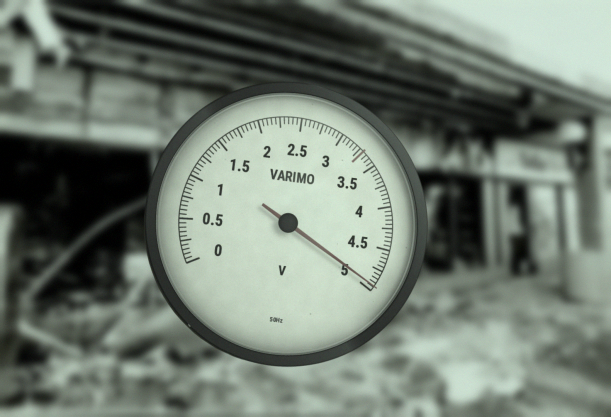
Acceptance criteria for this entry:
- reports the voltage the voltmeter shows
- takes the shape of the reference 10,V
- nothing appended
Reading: 4.95,V
